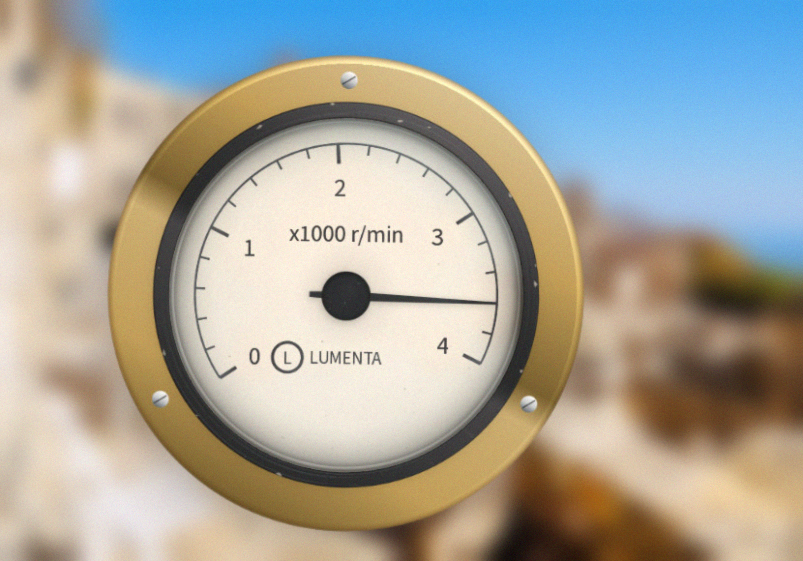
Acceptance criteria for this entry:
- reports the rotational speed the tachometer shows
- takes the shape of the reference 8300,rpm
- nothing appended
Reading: 3600,rpm
